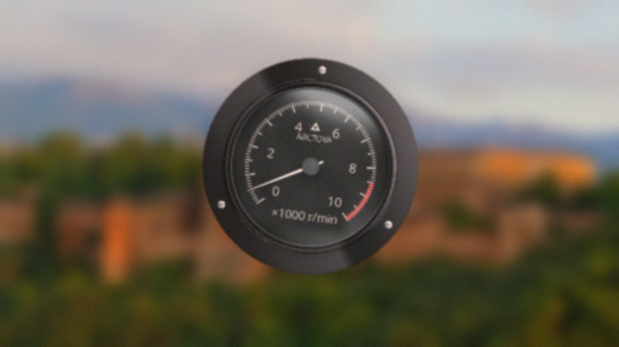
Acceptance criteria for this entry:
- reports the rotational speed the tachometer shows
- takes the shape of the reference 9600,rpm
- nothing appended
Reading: 500,rpm
